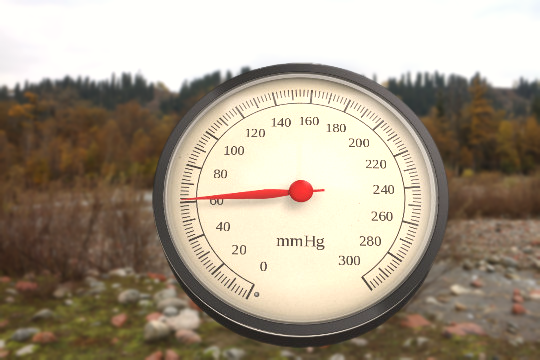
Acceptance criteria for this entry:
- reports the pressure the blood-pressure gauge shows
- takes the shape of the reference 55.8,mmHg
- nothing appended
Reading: 60,mmHg
